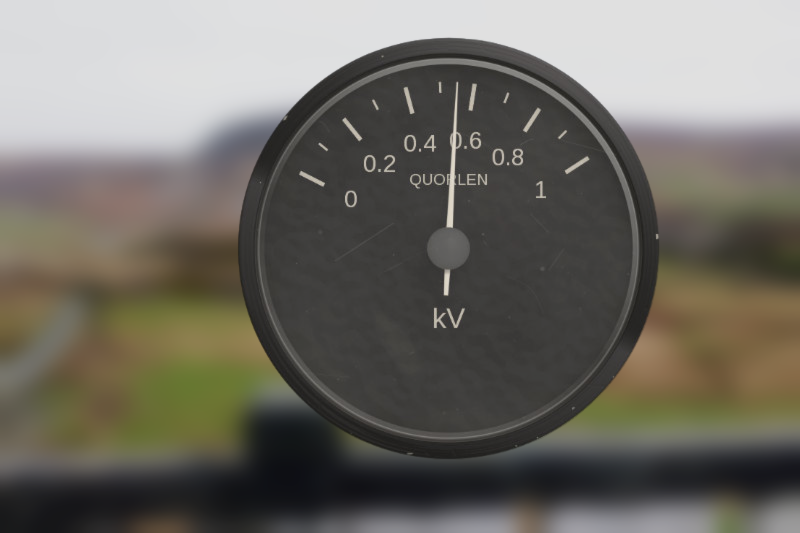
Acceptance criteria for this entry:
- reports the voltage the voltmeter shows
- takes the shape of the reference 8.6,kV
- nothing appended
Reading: 0.55,kV
